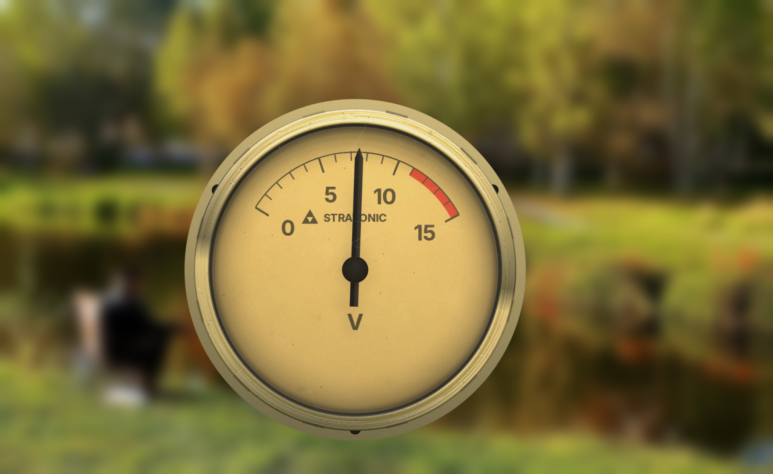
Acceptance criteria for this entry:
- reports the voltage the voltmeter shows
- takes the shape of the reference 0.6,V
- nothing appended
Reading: 7.5,V
